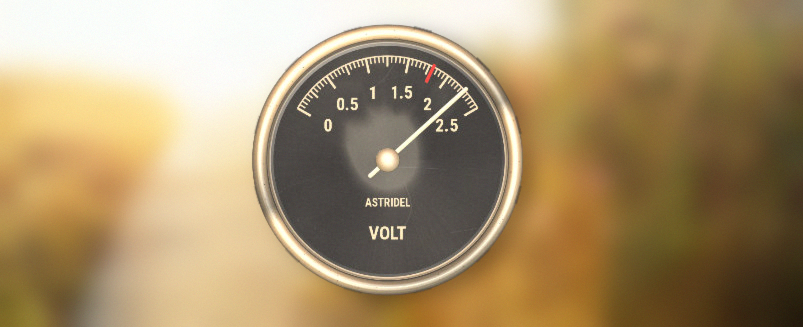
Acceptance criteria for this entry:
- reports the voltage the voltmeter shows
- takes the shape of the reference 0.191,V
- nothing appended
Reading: 2.25,V
